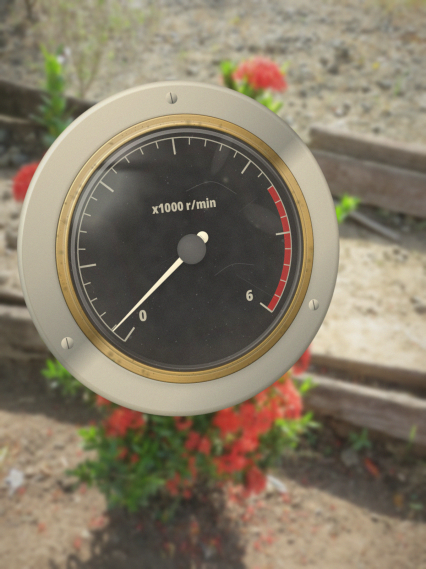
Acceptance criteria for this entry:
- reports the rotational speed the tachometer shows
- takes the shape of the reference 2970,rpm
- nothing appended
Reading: 200,rpm
